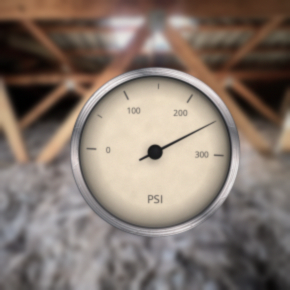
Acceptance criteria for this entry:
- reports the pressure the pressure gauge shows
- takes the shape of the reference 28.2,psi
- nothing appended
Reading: 250,psi
